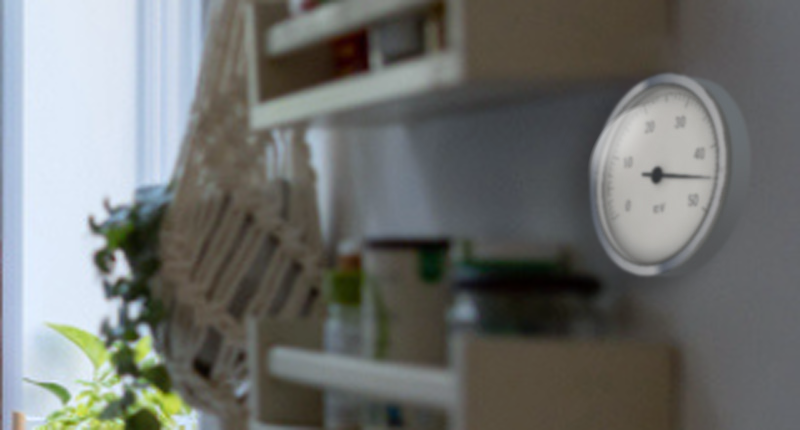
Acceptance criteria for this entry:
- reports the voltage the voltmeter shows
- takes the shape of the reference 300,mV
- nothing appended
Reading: 45,mV
